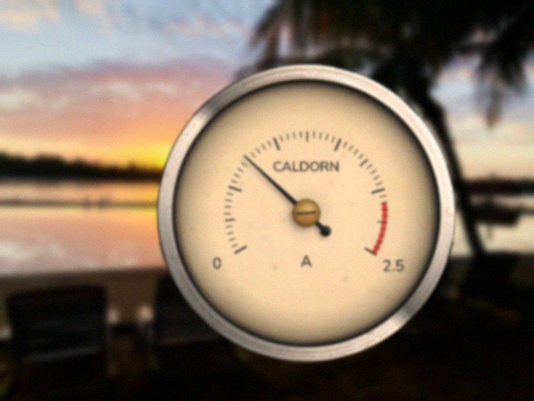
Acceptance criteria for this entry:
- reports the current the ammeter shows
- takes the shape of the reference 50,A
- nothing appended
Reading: 0.75,A
